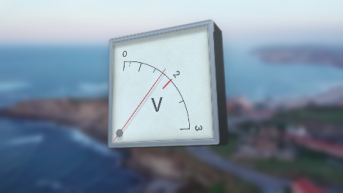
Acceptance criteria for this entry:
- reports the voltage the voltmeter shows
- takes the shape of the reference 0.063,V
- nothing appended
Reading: 1.75,V
